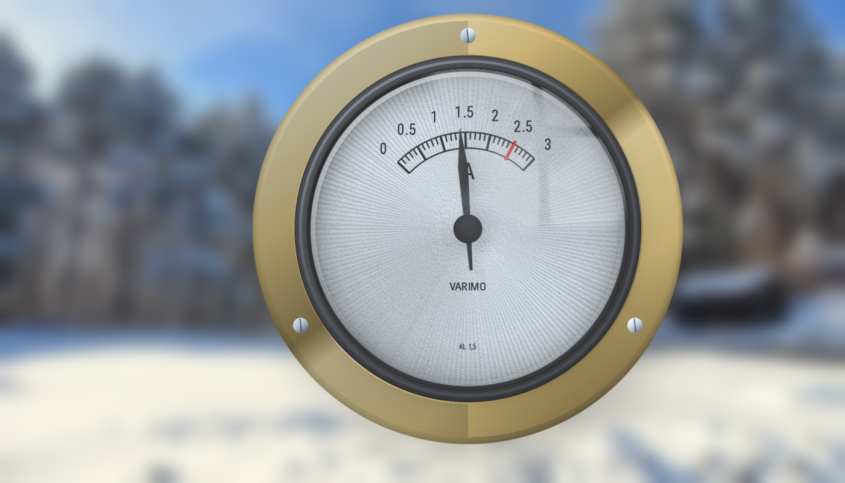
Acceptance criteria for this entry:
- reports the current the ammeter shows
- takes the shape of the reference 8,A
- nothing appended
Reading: 1.4,A
